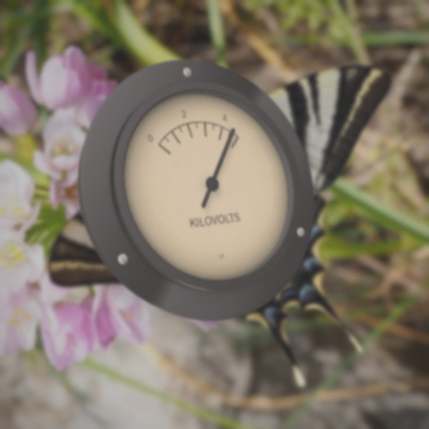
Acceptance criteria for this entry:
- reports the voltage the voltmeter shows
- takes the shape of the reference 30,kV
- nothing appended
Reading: 4.5,kV
